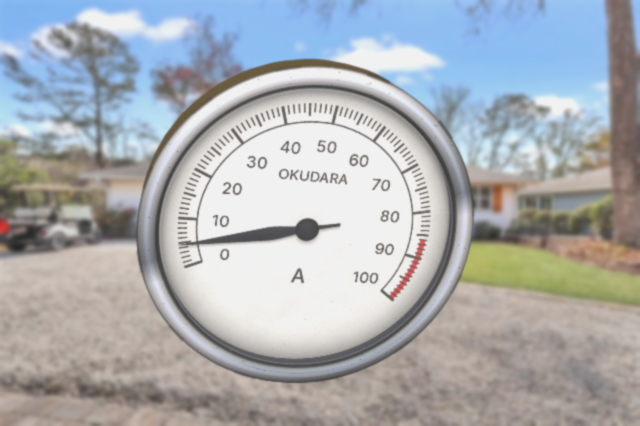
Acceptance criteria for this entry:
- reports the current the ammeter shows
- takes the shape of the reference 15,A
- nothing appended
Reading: 5,A
